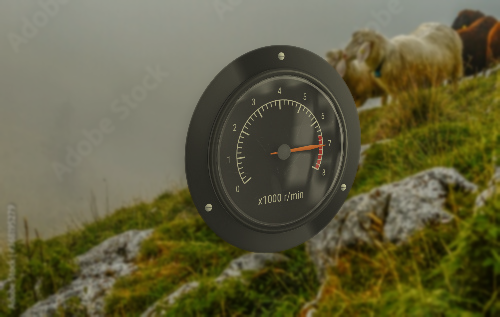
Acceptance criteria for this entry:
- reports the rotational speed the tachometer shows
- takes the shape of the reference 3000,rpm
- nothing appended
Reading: 7000,rpm
